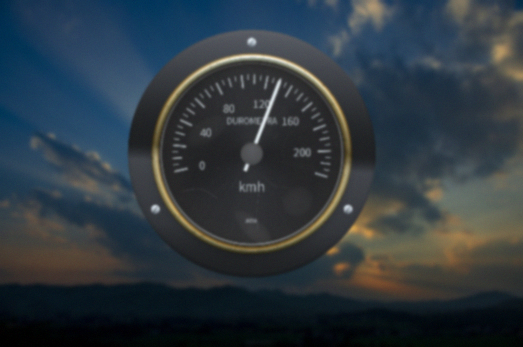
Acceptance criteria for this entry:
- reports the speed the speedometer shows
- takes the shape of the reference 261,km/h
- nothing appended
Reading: 130,km/h
